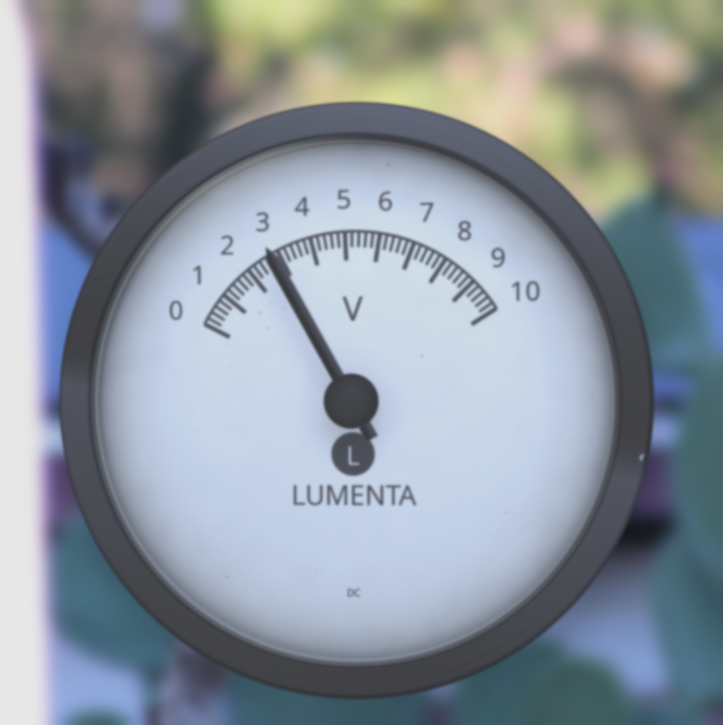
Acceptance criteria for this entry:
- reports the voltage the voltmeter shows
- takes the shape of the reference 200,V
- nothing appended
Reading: 2.8,V
